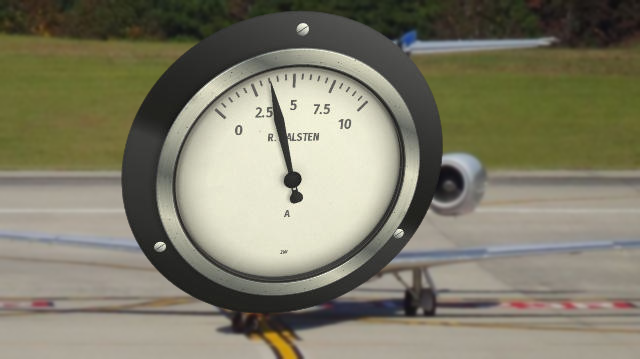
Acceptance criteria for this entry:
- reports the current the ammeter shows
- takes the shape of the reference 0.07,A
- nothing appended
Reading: 3.5,A
